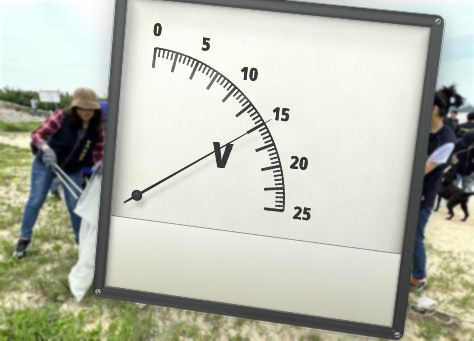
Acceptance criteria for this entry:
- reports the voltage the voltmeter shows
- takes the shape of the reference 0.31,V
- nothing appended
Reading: 15,V
